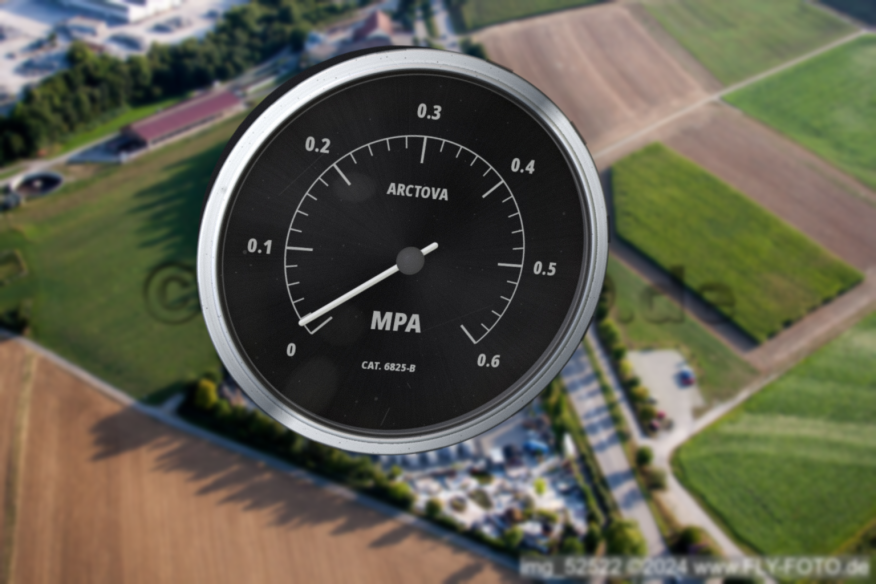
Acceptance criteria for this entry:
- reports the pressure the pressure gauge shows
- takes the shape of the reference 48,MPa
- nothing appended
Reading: 0.02,MPa
